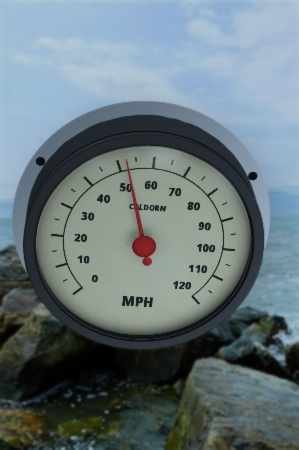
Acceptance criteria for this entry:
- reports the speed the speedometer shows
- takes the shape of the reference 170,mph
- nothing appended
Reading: 52.5,mph
